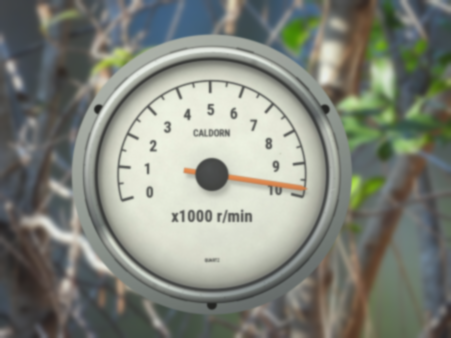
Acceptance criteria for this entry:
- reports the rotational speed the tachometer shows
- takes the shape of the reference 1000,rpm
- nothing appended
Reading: 9750,rpm
